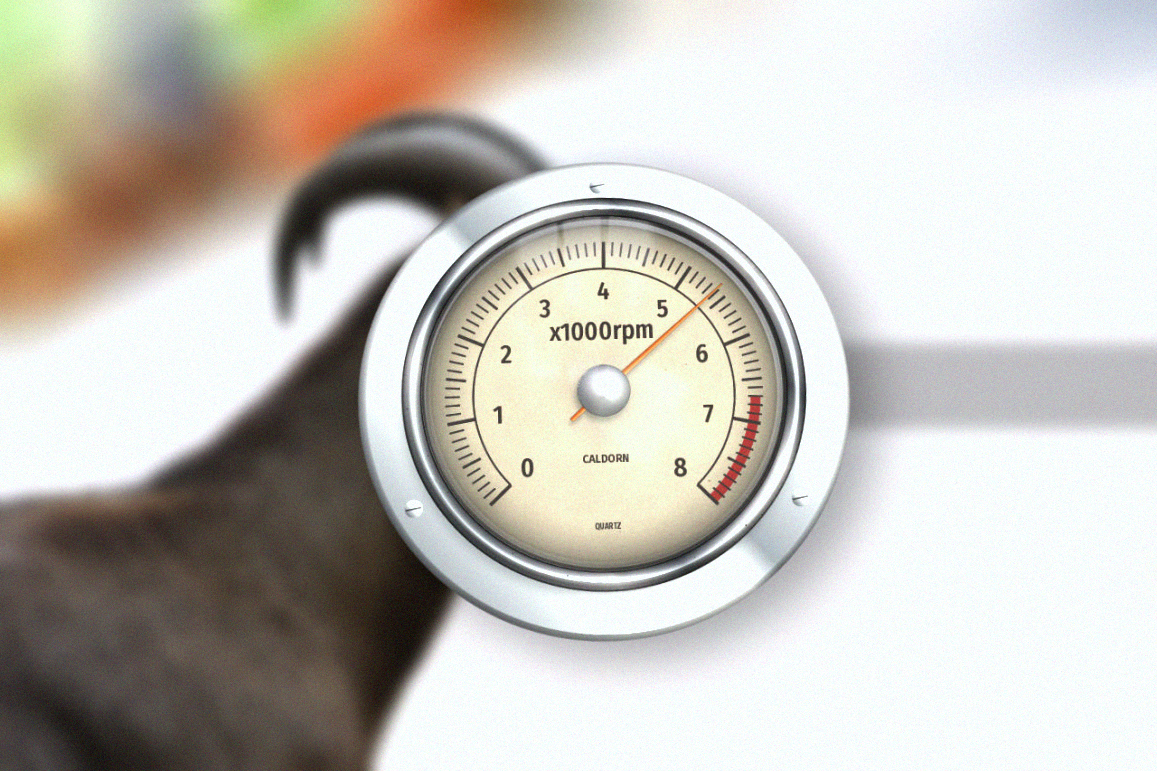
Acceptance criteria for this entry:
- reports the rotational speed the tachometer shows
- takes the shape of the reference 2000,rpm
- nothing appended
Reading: 5400,rpm
